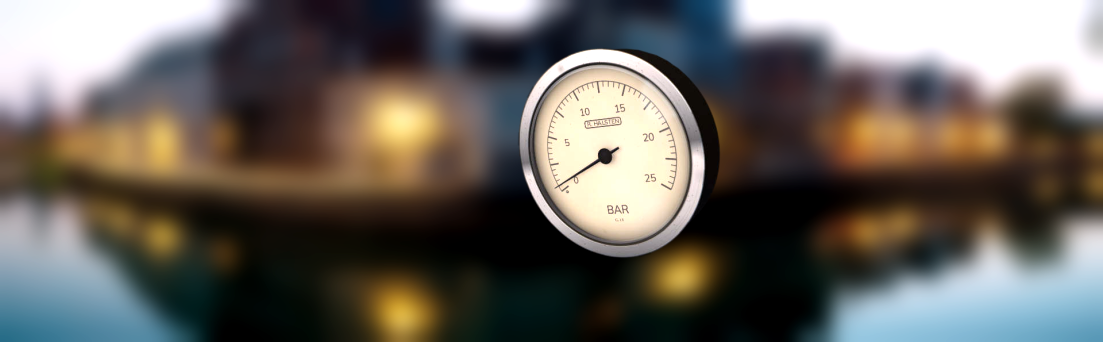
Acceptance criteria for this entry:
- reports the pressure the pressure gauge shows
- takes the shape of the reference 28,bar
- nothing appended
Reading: 0.5,bar
